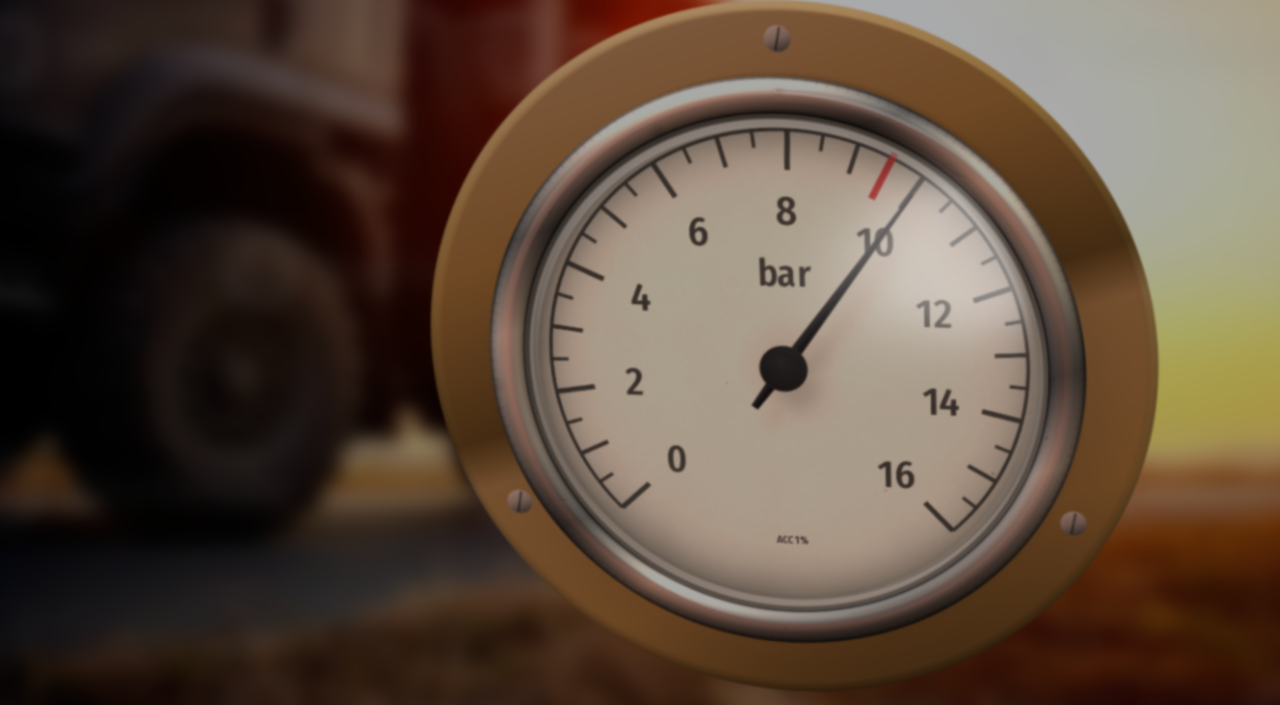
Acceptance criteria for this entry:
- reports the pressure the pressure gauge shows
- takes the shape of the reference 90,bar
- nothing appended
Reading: 10,bar
